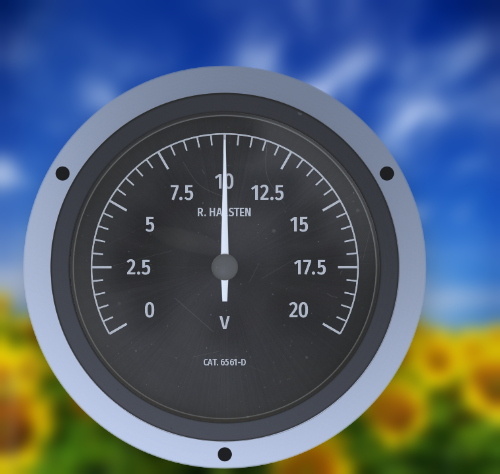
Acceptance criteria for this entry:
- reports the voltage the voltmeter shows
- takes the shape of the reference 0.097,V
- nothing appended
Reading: 10,V
